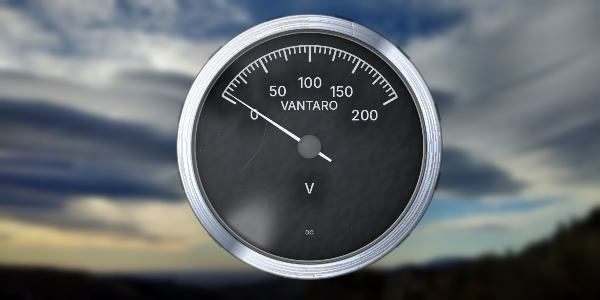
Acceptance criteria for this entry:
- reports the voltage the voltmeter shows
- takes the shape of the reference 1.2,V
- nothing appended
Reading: 5,V
